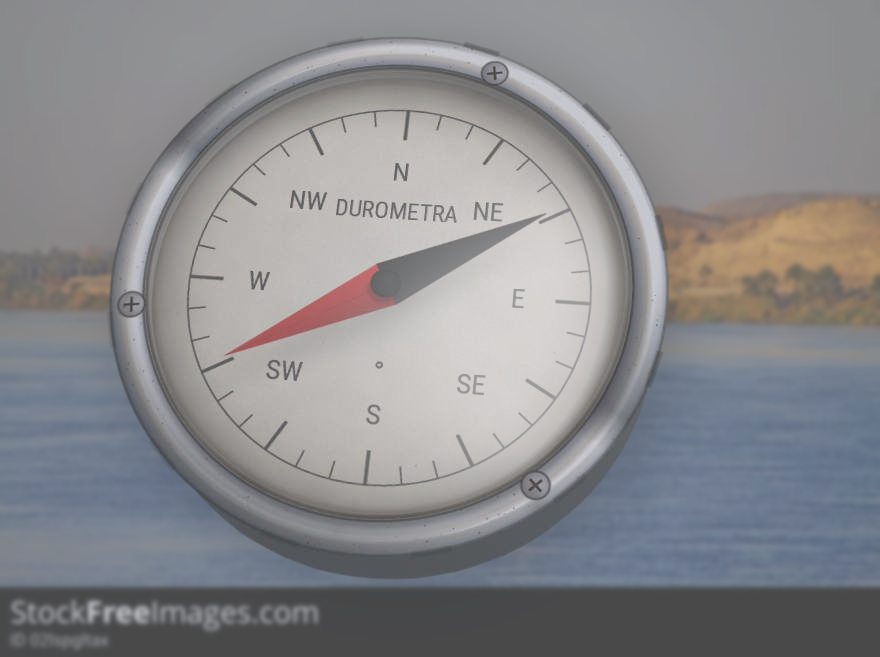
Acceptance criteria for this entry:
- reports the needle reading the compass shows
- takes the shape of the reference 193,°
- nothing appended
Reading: 240,°
